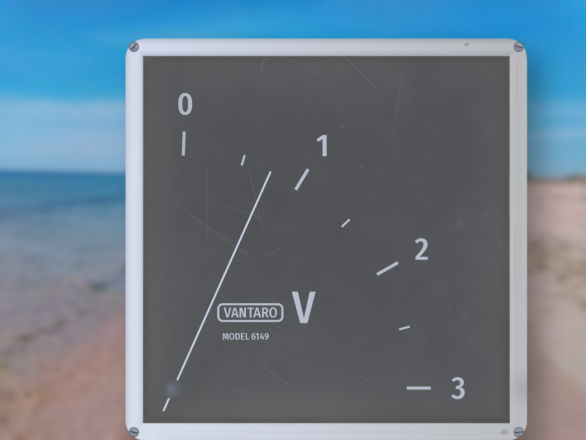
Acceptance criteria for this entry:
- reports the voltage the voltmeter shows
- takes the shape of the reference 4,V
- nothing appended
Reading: 0.75,V
